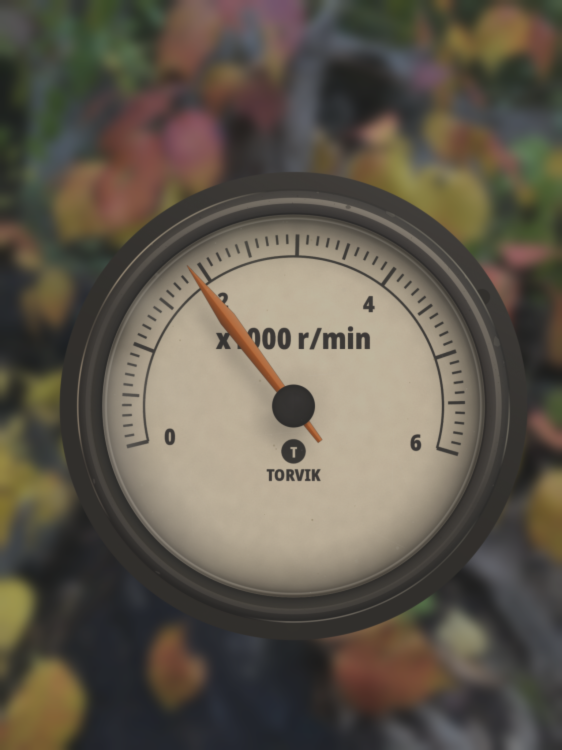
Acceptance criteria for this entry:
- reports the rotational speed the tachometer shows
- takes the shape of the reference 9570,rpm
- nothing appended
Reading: 1900,rpm
